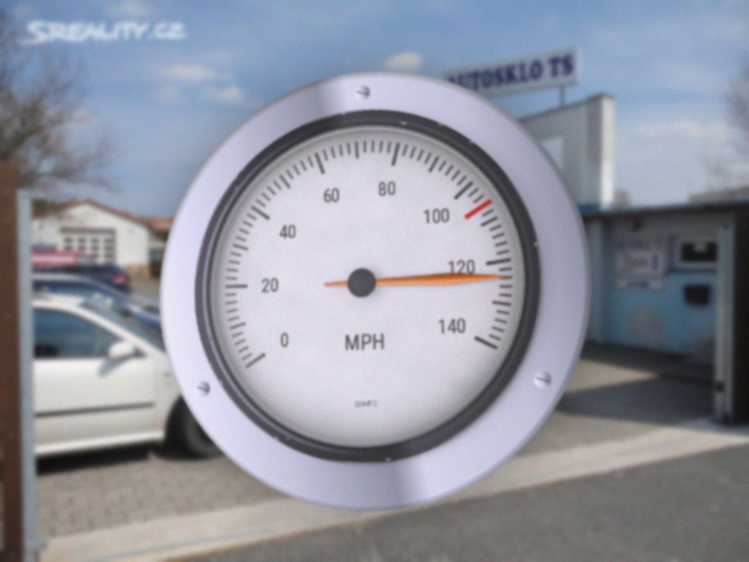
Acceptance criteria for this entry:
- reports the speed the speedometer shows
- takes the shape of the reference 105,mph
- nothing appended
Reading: 124,mph
